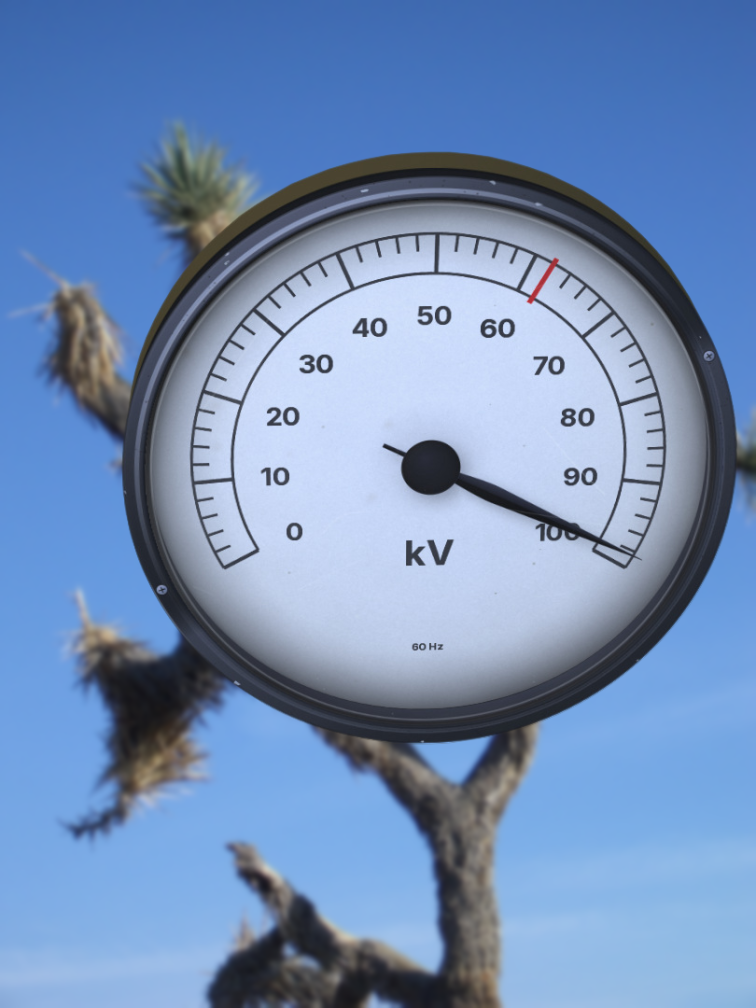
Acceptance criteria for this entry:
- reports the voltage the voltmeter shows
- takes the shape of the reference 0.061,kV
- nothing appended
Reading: 98,kV
